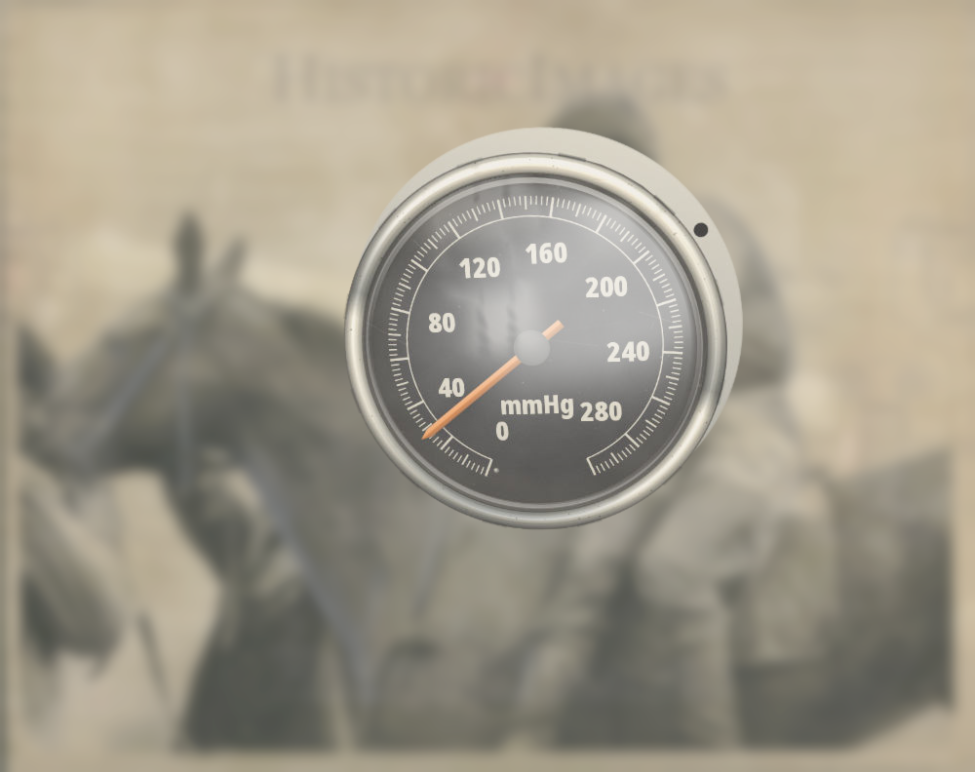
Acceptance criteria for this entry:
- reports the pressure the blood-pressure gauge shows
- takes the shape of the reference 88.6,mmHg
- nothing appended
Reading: 28,mmHg
